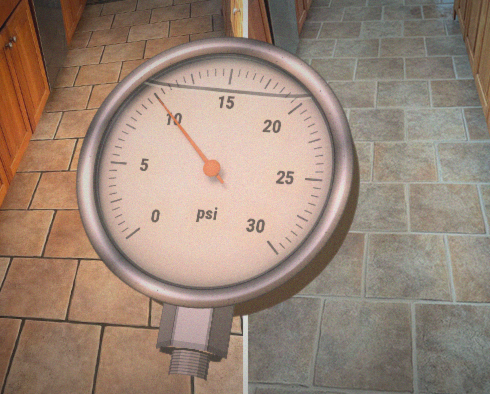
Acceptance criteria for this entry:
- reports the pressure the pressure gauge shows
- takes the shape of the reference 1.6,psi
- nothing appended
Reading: 10,psi
